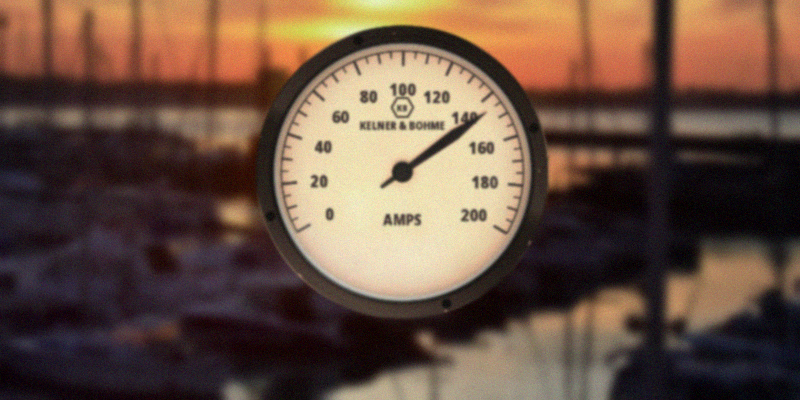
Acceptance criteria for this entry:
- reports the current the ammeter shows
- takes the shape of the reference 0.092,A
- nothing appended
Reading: 145,A
